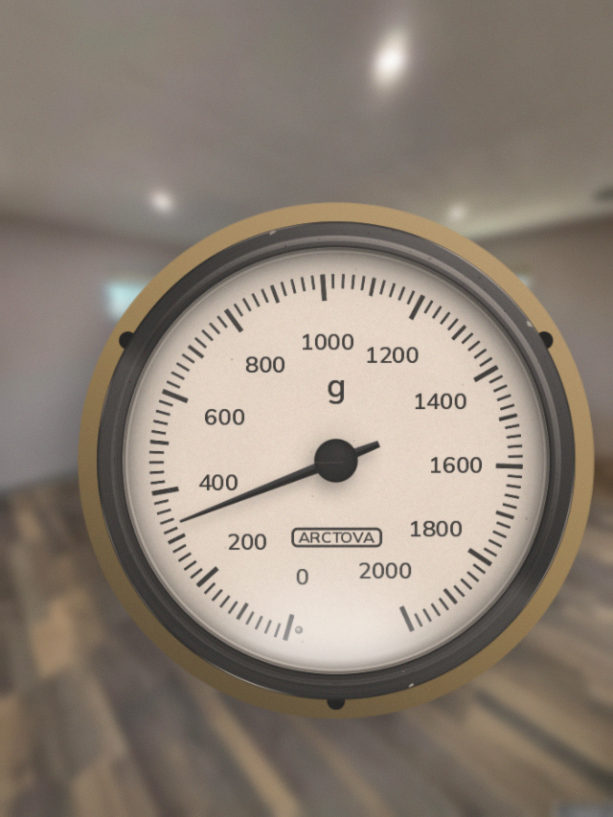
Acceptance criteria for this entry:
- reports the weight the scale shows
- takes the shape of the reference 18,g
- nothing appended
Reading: 330,g
